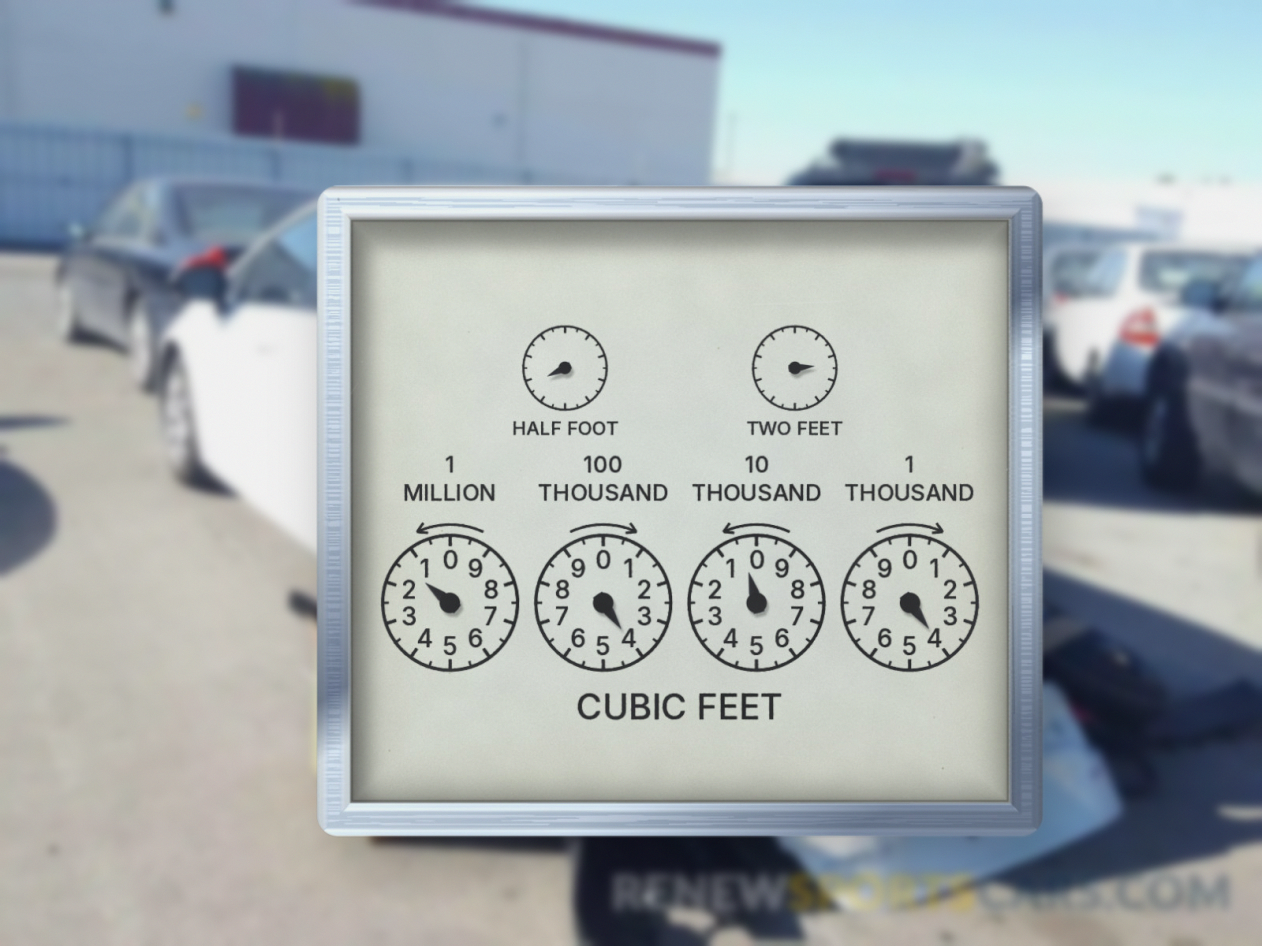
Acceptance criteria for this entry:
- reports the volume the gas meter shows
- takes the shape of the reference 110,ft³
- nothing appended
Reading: 140400,ft³
